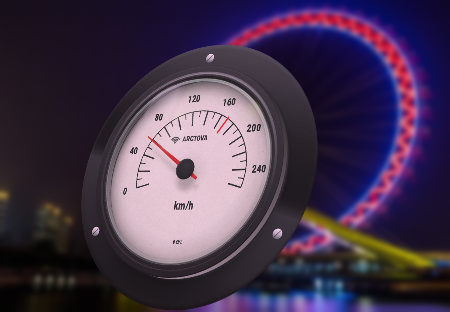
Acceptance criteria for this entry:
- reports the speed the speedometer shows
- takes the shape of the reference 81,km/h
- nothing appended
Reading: 60,km/h
